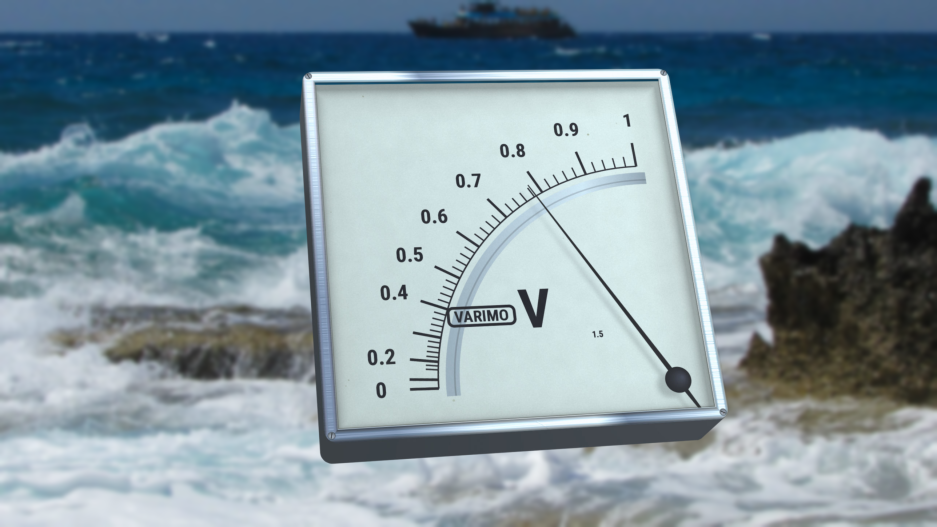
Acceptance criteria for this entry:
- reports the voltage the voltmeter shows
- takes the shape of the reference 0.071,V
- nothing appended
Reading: 0.78,V
